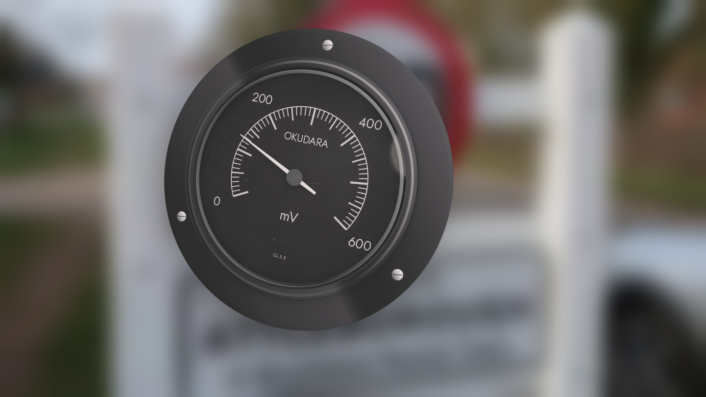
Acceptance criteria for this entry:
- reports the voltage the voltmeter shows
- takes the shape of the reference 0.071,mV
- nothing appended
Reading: 130,mV
